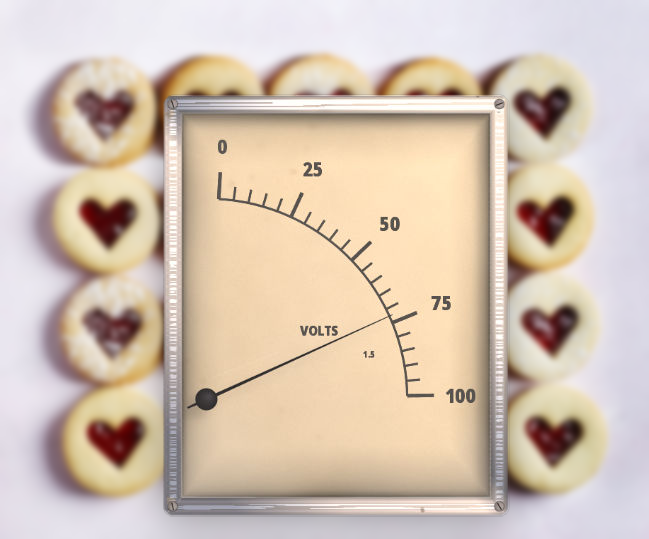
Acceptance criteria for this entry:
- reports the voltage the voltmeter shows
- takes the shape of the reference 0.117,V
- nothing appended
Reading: 72.5,V
